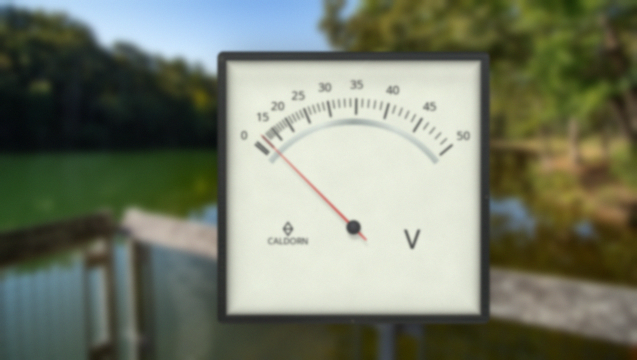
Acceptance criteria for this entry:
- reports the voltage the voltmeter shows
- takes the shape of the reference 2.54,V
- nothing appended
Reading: 10,V
